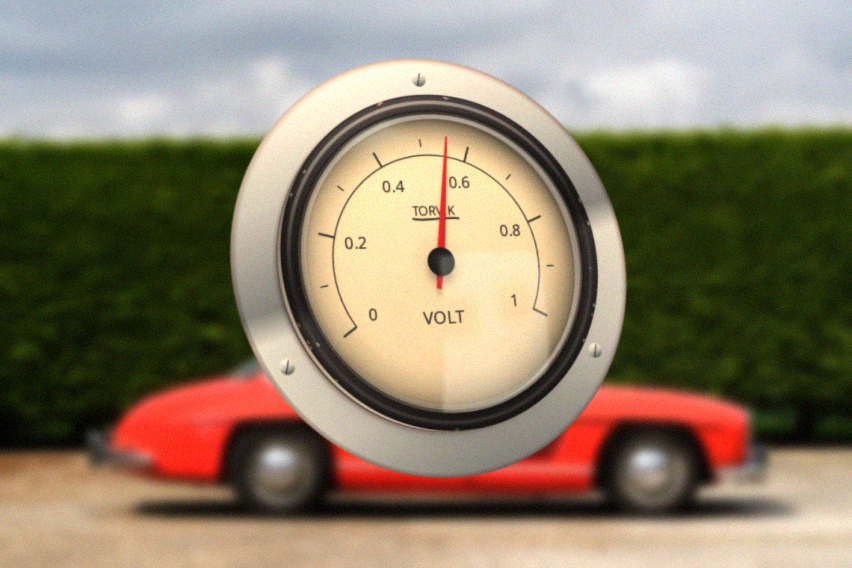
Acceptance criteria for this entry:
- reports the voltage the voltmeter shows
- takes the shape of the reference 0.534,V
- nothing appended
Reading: 0.55,V
